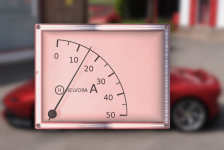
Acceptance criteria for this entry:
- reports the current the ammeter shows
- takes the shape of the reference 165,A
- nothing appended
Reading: 15,A
